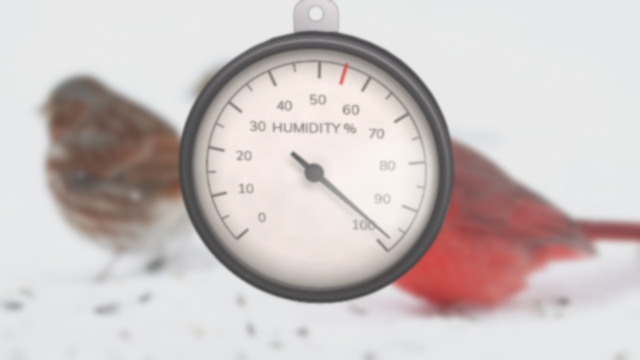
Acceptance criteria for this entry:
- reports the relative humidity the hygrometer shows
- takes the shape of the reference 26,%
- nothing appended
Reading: 97.5,%
